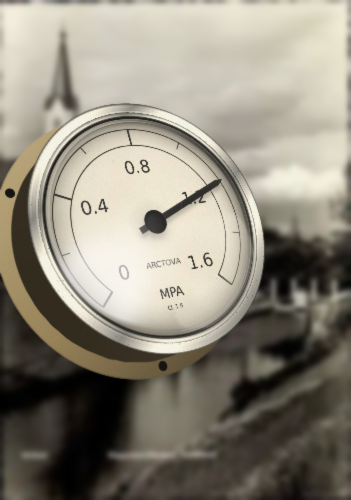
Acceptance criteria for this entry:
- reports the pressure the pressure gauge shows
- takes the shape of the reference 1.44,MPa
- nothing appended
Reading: 1.2,MPa
